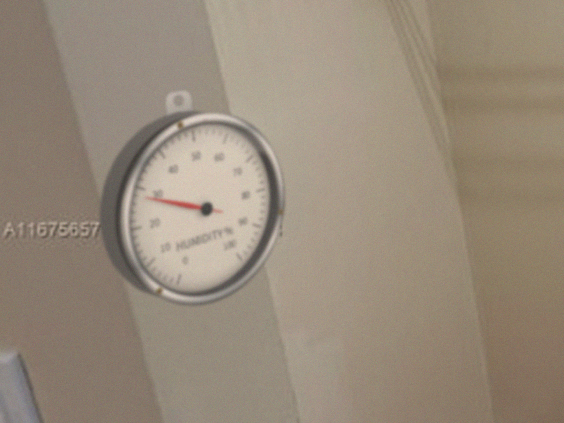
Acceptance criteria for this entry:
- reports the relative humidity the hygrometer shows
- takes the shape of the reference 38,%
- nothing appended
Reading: 28,%
